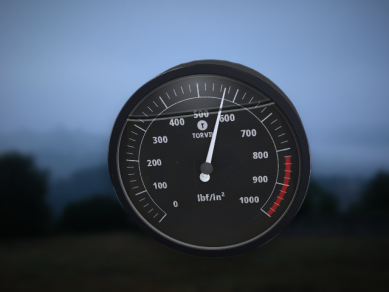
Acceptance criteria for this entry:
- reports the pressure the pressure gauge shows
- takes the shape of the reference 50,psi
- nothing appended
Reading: 570,psi
